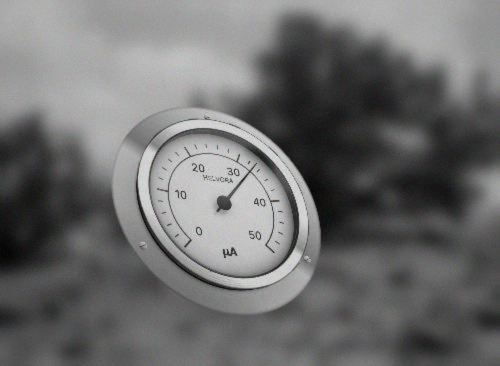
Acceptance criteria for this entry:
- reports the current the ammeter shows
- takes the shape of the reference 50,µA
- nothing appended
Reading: 33,µA
